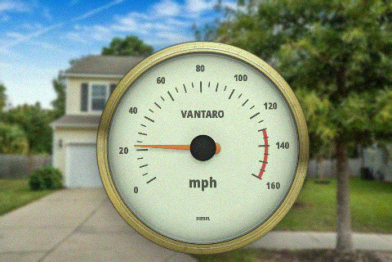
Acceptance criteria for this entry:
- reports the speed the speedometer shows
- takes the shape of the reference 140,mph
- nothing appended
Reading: 22.5,mph
